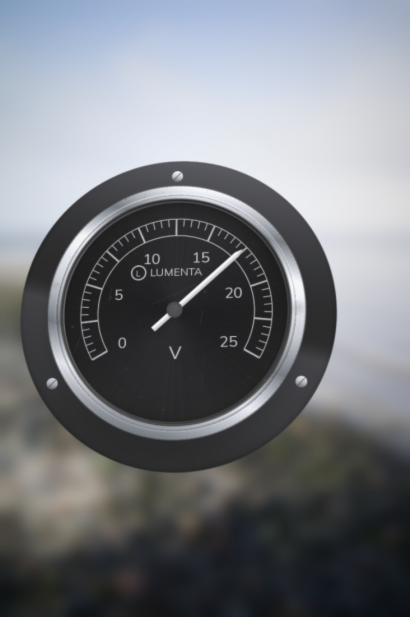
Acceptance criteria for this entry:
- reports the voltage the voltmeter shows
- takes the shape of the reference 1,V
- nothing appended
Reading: 17.5,V
